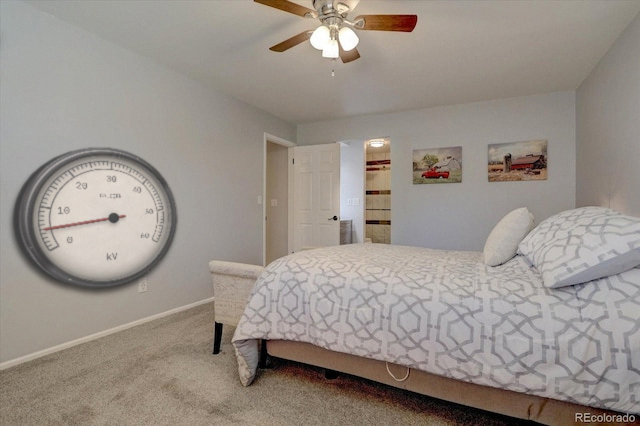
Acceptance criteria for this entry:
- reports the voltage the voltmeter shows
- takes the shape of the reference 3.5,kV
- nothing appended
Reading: 5,kV
